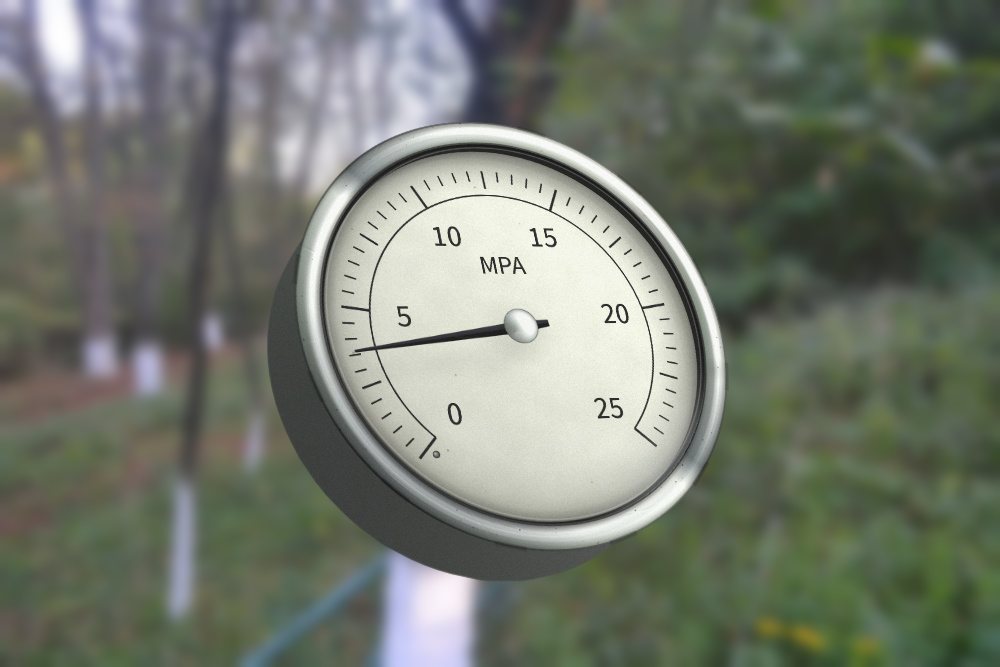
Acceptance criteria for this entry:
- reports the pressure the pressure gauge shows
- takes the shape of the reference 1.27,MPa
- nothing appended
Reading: 3.5,MPa
